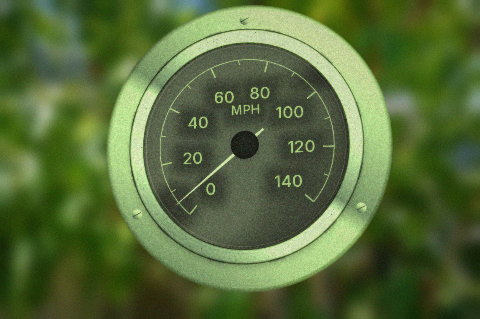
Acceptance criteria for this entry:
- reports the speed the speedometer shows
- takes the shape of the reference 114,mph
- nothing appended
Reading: 5,mph
